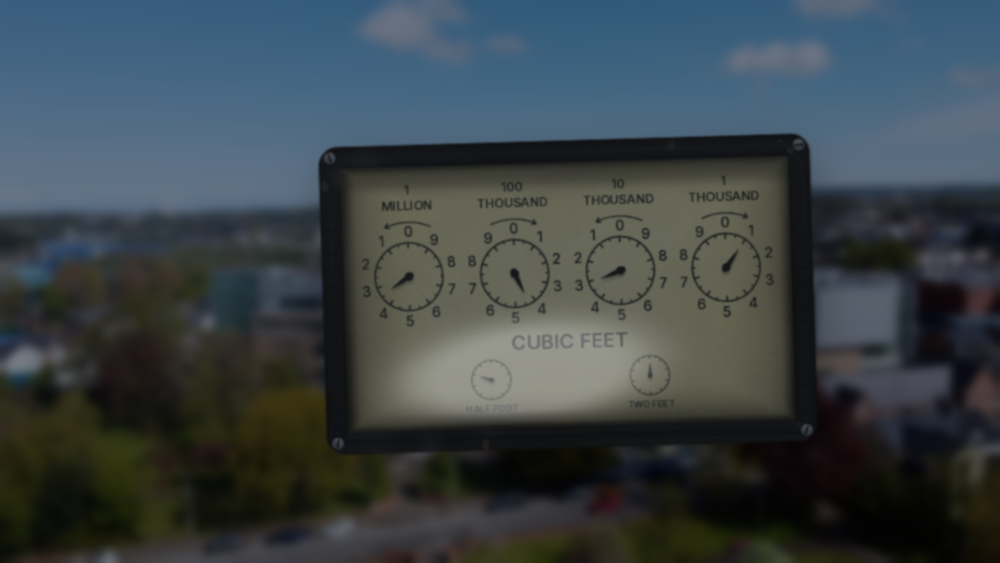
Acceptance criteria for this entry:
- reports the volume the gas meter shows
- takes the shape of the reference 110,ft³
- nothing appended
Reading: 343100,ft³
